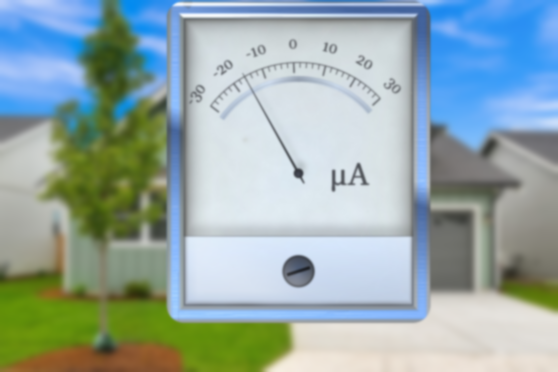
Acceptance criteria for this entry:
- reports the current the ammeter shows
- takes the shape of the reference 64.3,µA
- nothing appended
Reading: -16,µA
